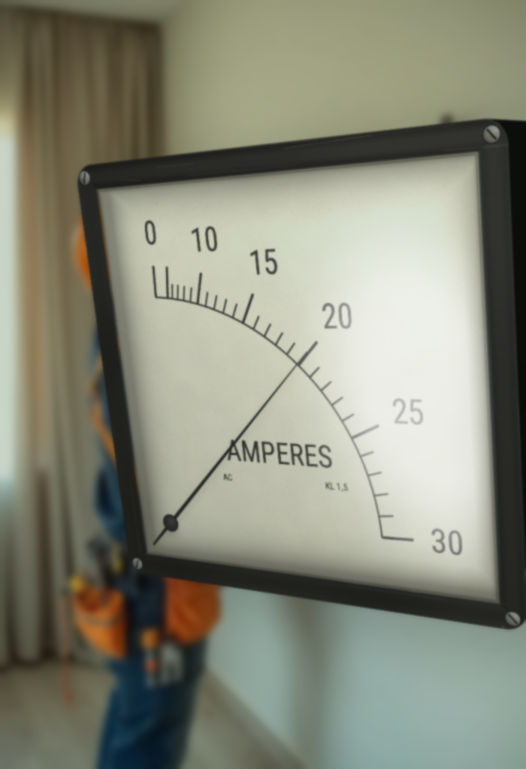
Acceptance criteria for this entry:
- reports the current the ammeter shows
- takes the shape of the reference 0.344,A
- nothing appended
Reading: 20,A
